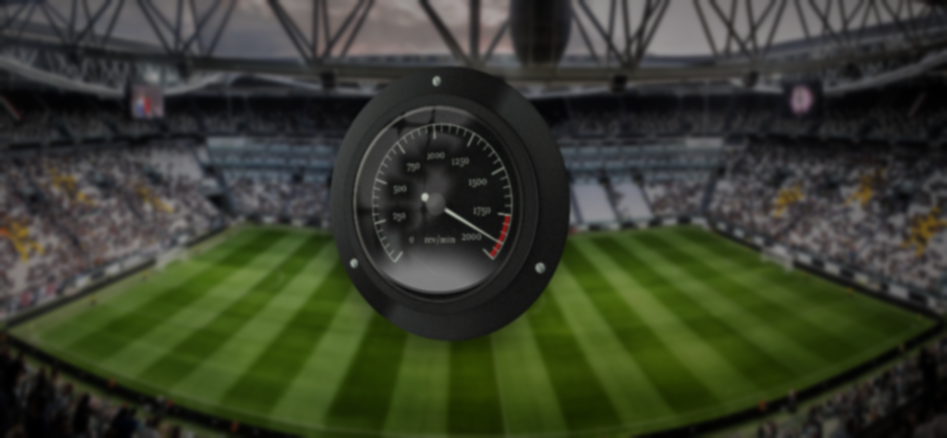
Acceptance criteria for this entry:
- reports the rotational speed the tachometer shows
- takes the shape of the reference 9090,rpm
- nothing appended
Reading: 1900,rpm
